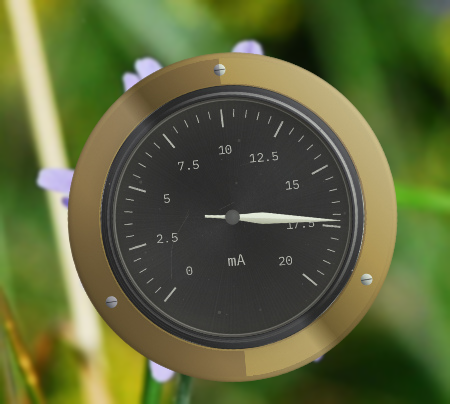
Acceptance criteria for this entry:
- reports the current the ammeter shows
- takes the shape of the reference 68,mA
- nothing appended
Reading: 17.25,mA
